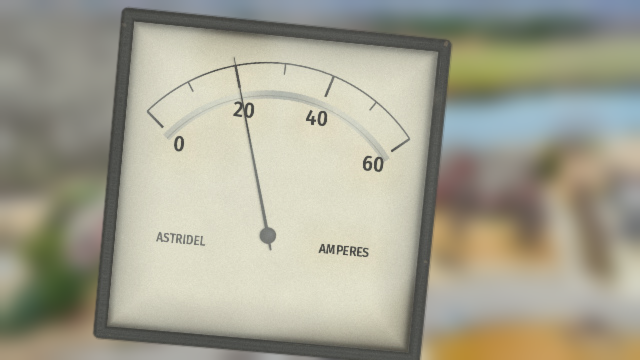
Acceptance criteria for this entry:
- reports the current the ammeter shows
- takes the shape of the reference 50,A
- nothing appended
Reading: 20,A
